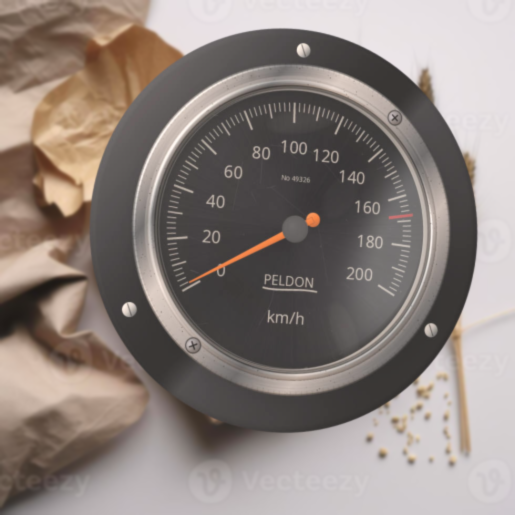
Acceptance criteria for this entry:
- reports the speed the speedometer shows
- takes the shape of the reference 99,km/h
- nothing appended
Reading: 2,km/h
